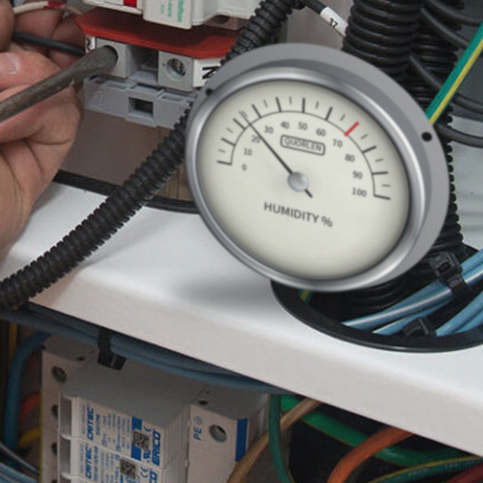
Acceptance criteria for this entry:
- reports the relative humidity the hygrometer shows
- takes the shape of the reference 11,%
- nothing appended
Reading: 25,%
